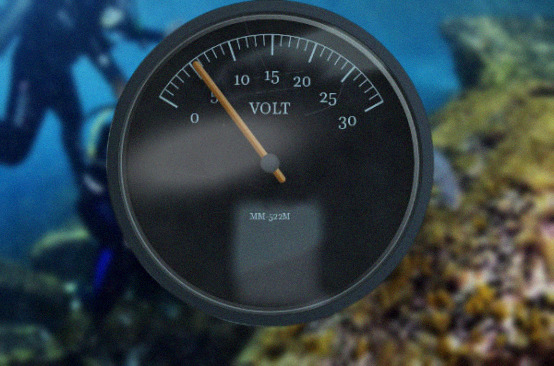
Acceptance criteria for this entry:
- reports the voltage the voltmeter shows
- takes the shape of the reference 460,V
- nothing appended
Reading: 5.5,V
